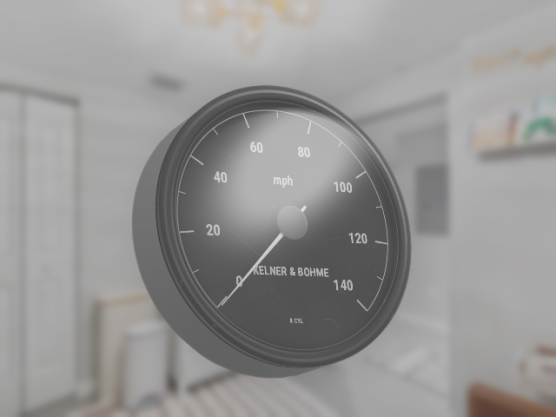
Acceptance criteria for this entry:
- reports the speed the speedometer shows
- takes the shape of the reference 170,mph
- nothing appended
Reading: 0,mph
